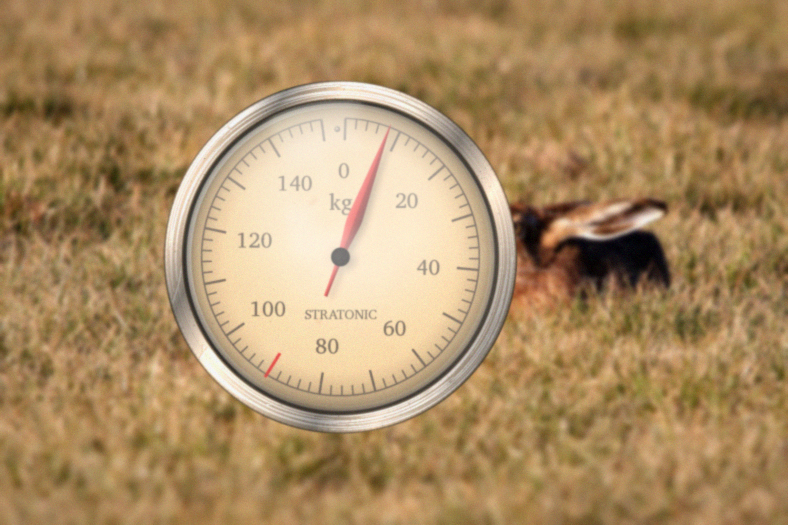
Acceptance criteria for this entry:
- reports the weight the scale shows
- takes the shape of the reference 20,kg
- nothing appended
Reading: 8,kg
